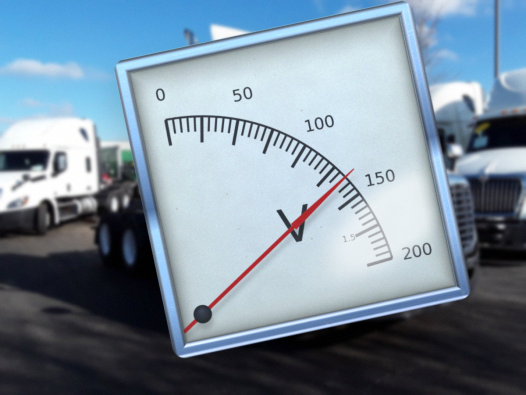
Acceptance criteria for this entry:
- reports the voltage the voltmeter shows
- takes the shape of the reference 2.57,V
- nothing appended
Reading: 135,V
